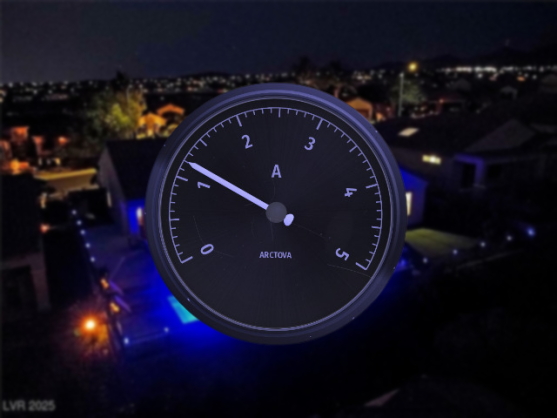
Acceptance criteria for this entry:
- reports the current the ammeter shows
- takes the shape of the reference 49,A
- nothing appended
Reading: 1.2,A
